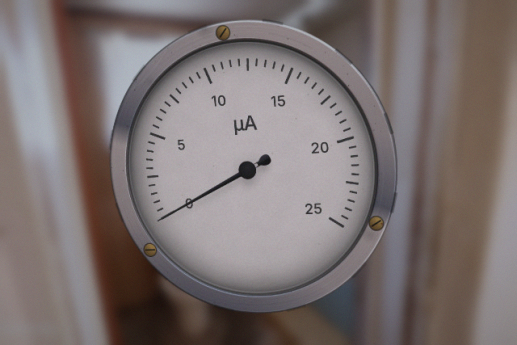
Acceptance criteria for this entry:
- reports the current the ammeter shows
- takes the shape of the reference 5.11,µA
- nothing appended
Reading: 0,µA
